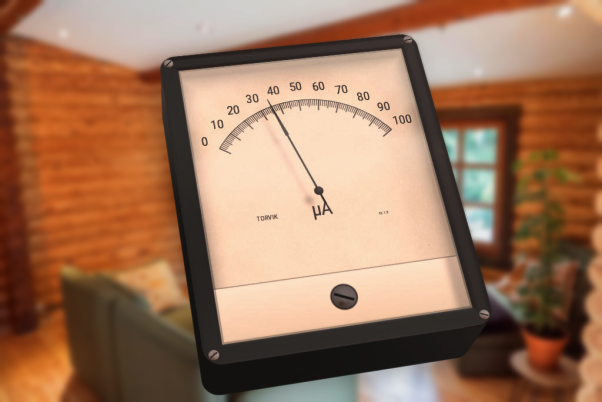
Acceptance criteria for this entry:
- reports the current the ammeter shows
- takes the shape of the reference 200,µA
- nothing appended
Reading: 35,µA
